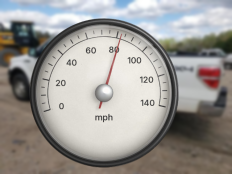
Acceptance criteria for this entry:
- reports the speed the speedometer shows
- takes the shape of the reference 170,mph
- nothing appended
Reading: 82.5,mph
